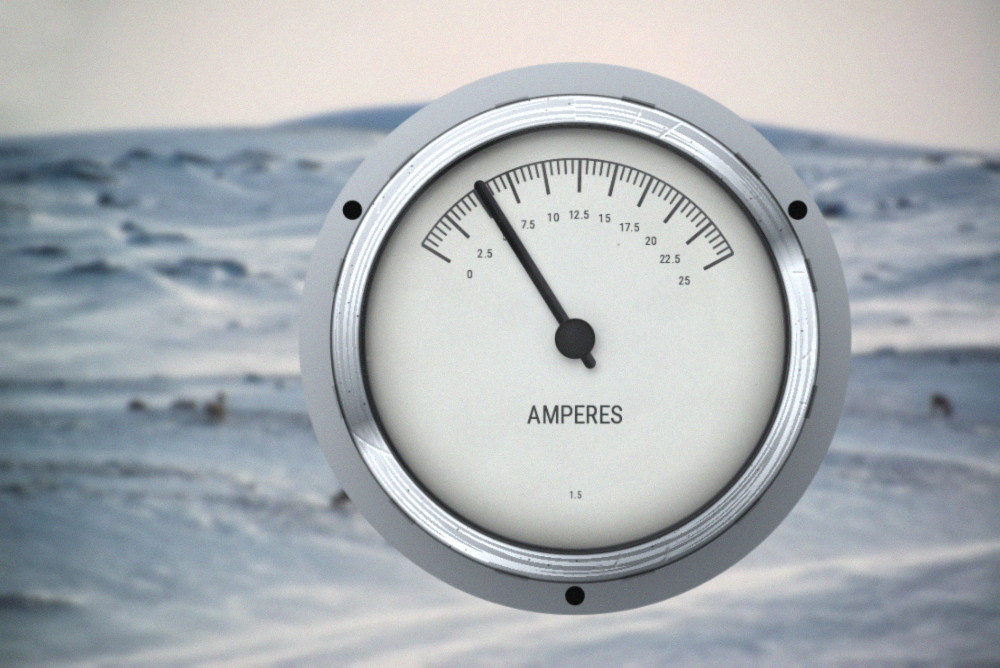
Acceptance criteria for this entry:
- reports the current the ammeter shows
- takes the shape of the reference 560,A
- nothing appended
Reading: 5.5,A
